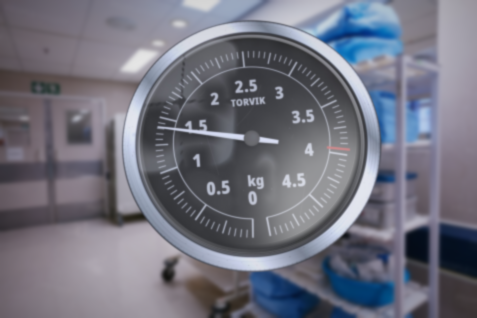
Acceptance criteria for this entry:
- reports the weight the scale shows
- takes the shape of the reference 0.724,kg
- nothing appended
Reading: 1.4,kg
